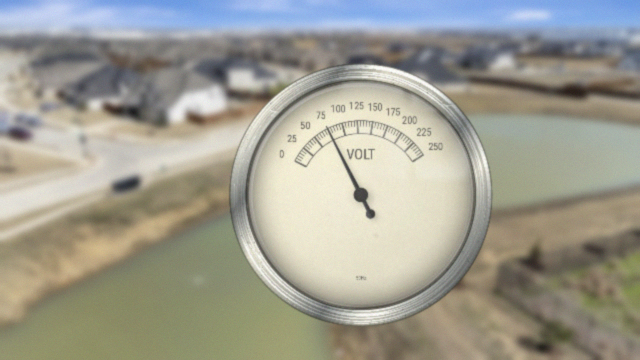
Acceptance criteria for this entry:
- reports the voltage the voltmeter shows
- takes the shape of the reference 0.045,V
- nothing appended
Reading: 75,V
